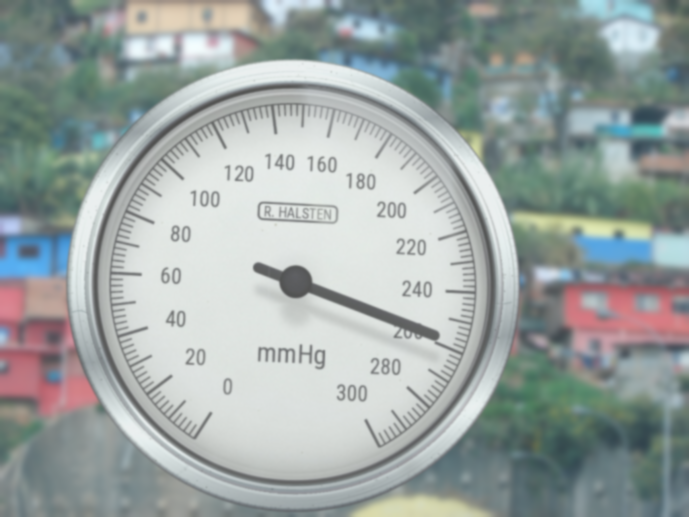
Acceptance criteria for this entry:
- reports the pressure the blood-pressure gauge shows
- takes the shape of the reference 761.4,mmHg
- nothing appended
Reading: 258,mmHg
